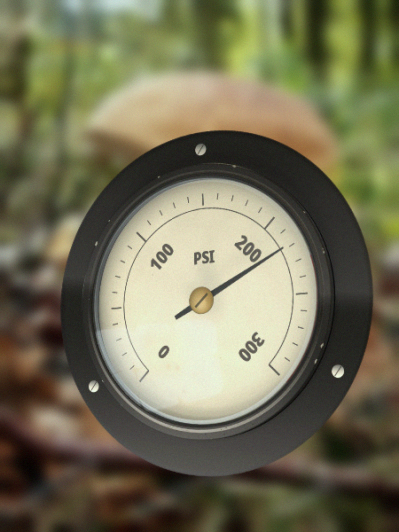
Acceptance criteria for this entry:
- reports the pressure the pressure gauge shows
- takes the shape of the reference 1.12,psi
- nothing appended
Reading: 220,psi
